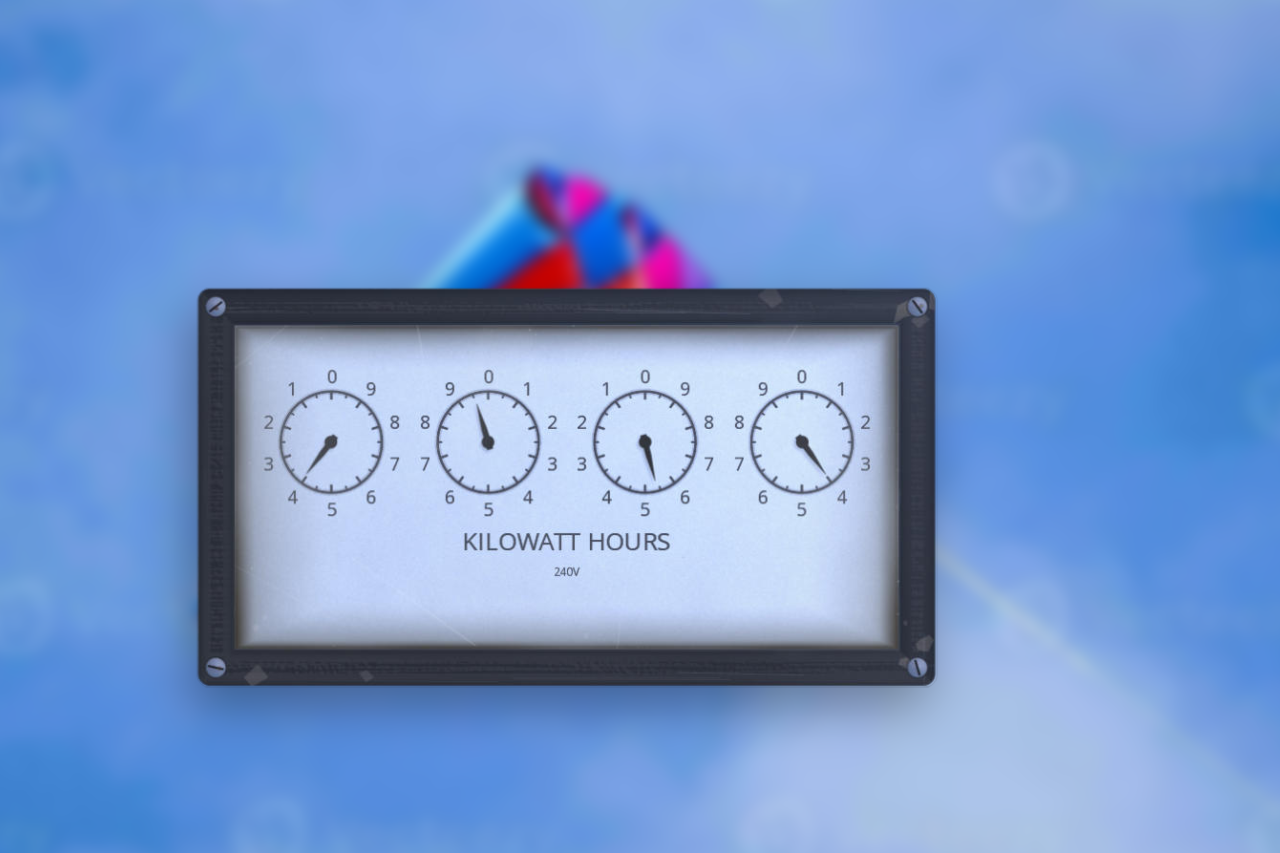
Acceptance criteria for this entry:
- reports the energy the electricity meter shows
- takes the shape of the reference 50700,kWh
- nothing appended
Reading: 3954,kWh
